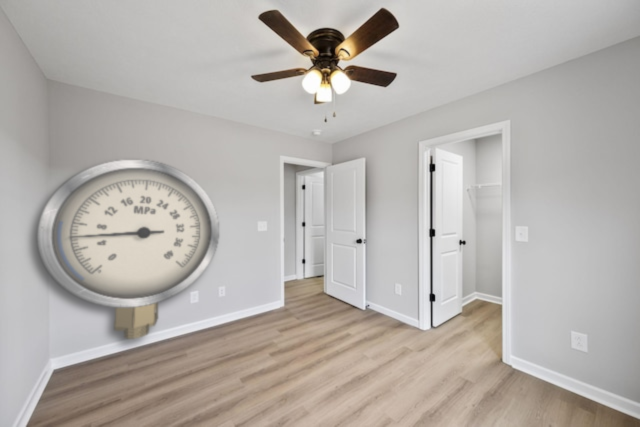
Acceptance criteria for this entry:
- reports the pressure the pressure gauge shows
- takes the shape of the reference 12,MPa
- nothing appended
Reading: 6,MPa
